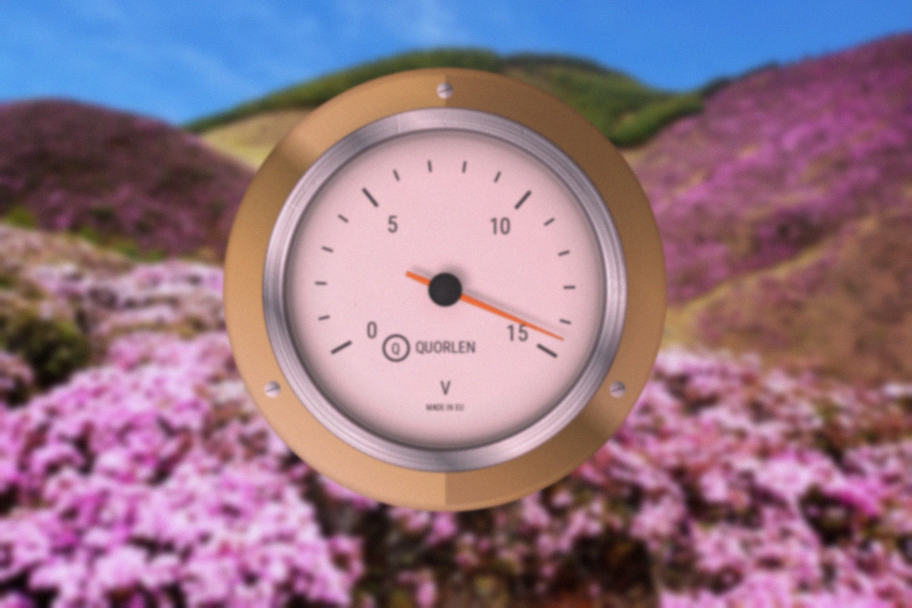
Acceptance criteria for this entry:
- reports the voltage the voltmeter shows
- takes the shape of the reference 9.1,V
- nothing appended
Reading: 14.5,V
